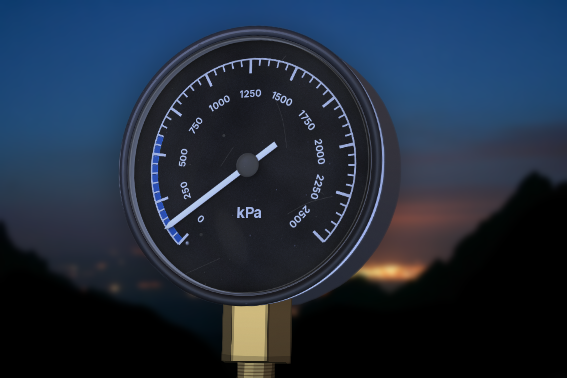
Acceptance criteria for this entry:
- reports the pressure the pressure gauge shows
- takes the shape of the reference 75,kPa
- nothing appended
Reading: 100,kPa
